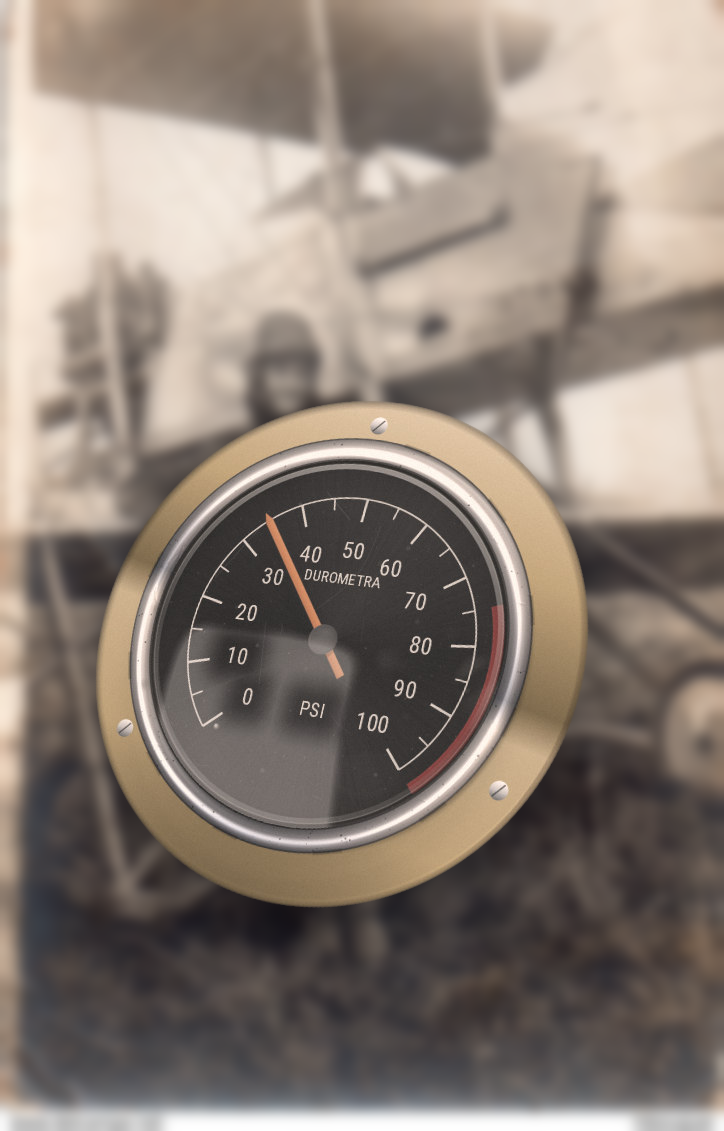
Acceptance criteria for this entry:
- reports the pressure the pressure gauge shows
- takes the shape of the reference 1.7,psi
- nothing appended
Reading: 35,psi
